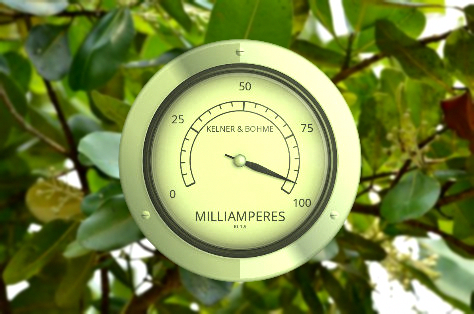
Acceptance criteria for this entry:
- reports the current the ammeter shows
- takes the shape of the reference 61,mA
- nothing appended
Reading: 95,mA
